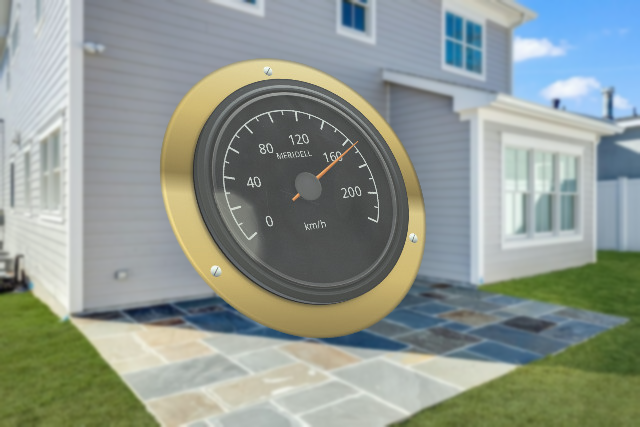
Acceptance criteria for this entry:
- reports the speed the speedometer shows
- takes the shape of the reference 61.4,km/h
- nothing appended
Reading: 165,km/h
